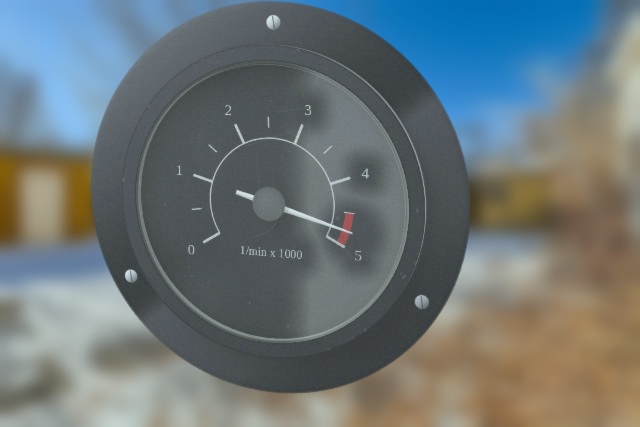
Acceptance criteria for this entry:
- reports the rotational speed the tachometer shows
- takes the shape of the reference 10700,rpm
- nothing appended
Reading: 4750,rpm
